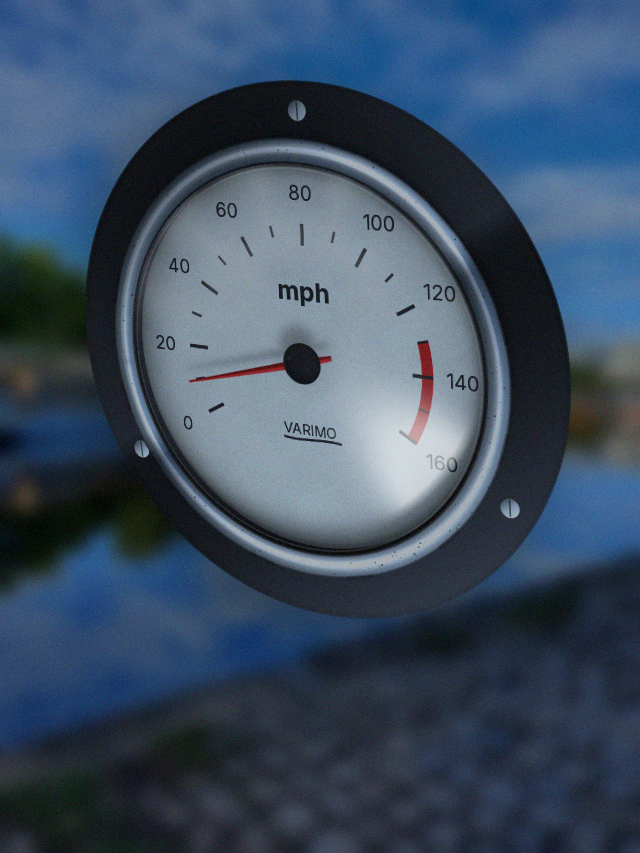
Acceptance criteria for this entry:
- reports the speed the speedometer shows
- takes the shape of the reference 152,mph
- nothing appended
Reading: 10,mph
